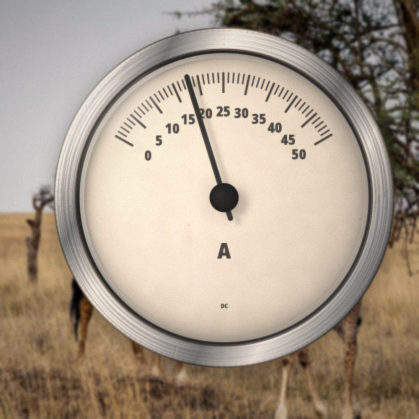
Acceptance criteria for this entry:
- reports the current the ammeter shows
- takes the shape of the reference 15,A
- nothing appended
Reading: 18,A
